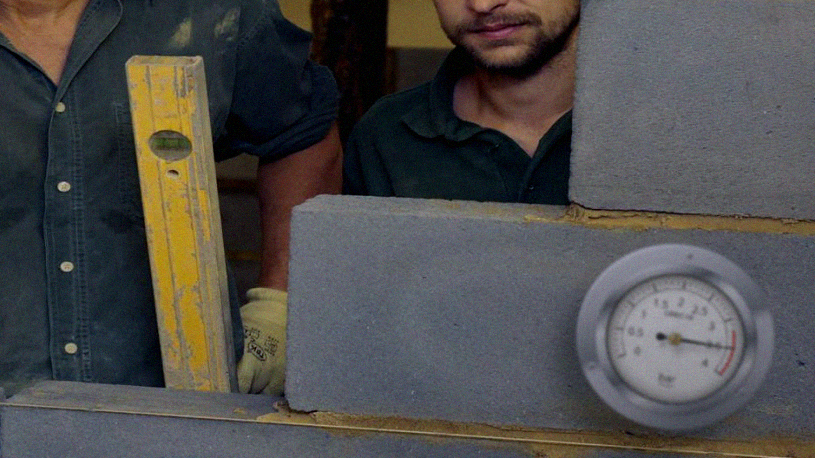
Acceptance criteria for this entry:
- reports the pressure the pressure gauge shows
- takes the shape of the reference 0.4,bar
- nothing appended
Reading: 3.5,bar
